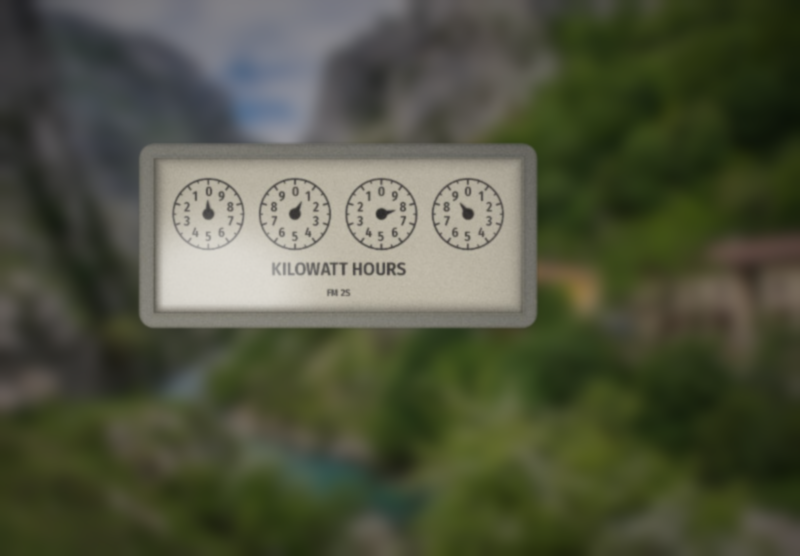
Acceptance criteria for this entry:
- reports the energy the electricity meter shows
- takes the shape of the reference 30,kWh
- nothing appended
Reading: 79,kWh
